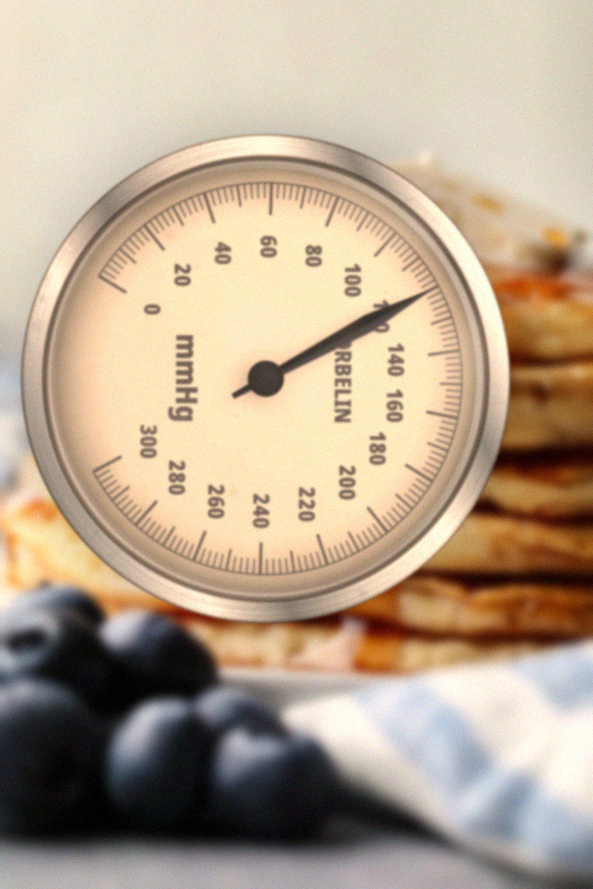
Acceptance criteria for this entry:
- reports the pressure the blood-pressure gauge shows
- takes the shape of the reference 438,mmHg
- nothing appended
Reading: 120,mmHg
